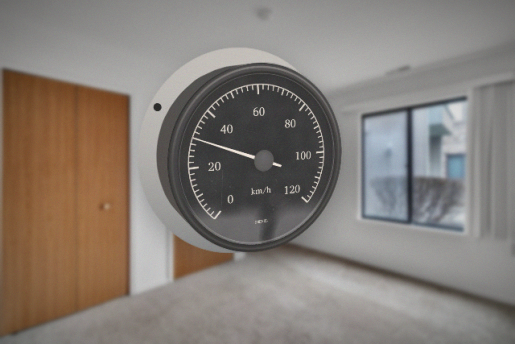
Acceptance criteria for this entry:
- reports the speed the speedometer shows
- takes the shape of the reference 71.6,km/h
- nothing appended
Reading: 30,km/h
